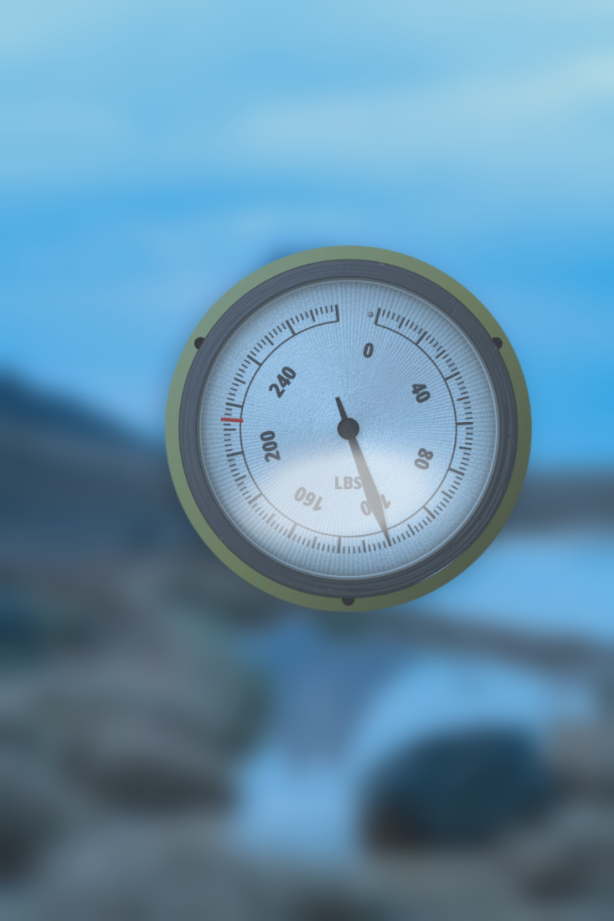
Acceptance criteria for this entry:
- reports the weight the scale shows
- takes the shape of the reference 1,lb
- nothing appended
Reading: 120,lb
